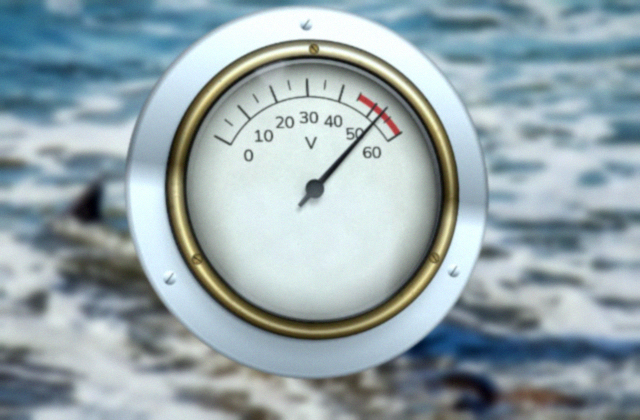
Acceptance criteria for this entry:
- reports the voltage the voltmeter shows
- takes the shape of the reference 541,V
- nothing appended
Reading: 52.5,V
